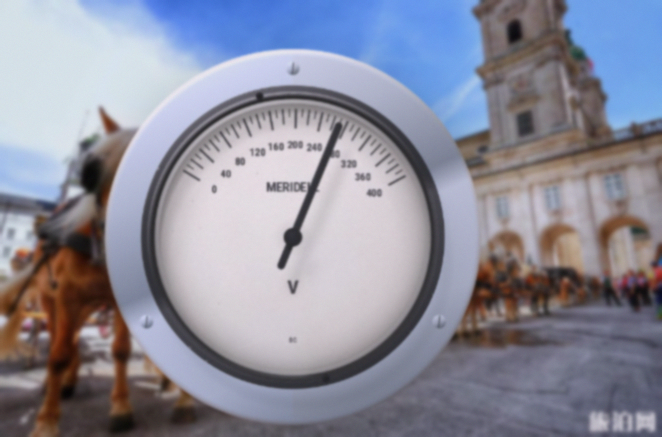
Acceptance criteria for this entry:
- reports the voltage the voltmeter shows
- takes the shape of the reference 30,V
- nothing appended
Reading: 270,V
